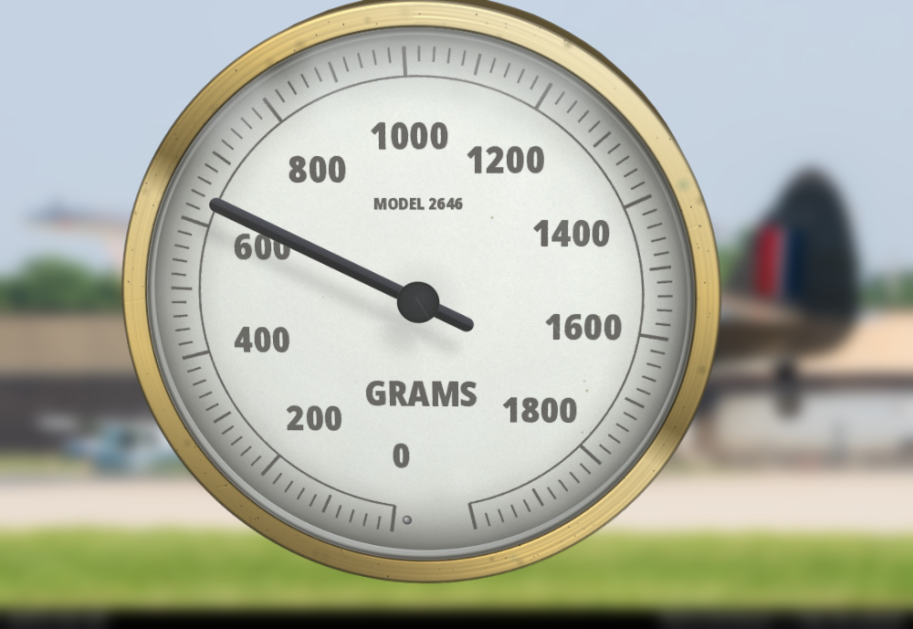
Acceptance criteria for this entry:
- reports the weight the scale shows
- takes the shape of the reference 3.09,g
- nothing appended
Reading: 640,g
